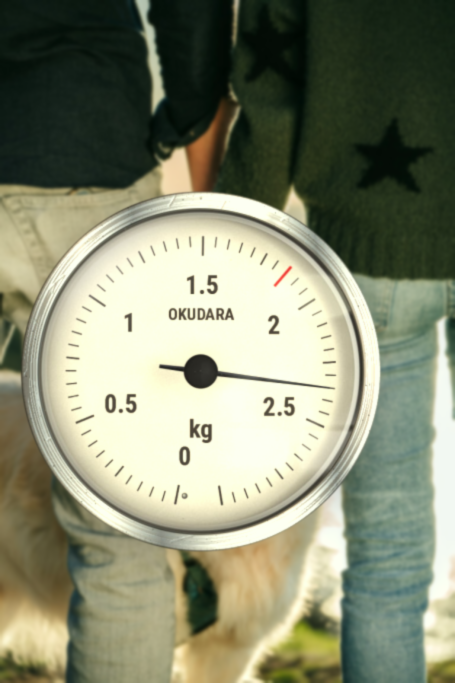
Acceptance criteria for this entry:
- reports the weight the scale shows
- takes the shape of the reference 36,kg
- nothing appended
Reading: 2.35,kg
